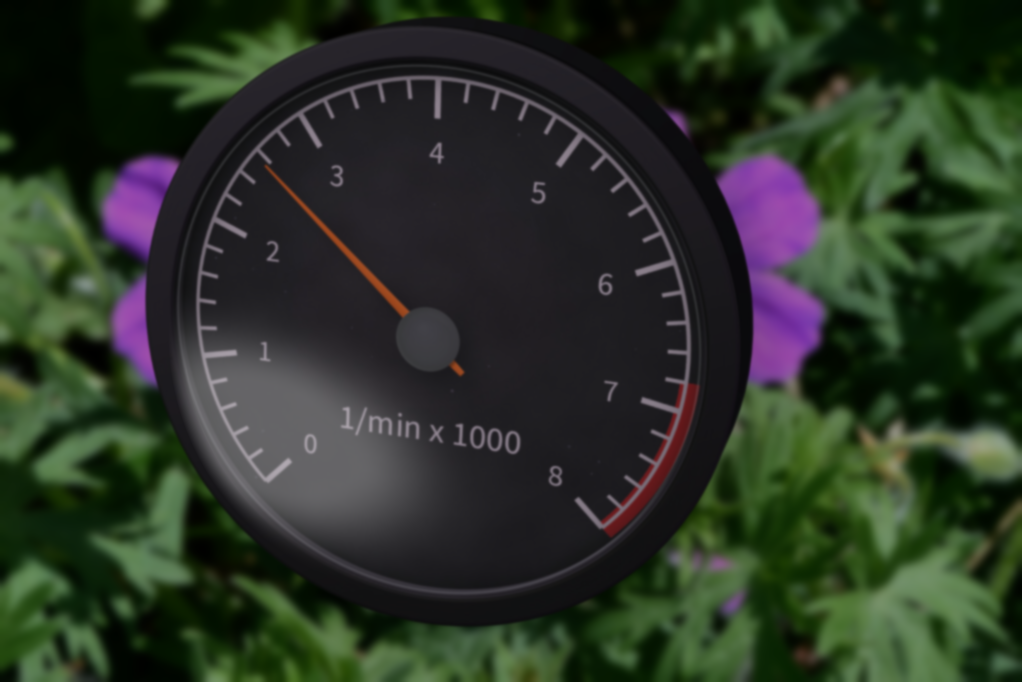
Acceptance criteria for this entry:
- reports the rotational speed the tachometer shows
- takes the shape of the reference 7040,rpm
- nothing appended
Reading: 2600,rpm
